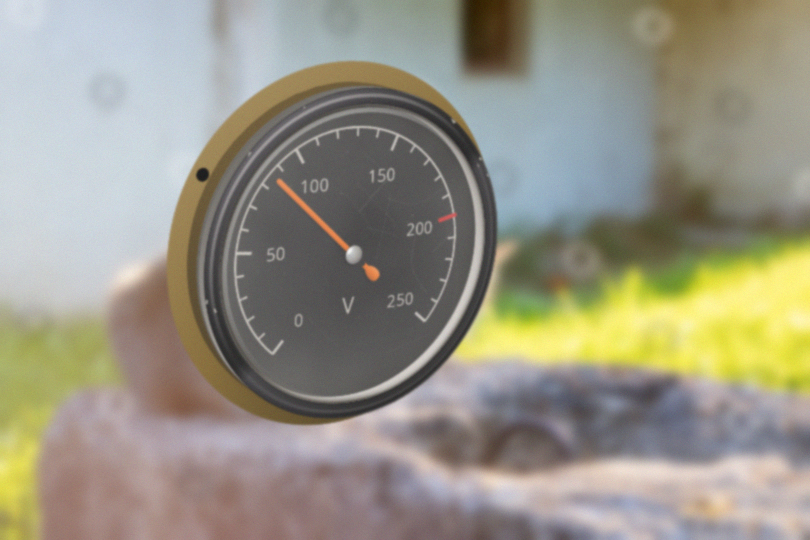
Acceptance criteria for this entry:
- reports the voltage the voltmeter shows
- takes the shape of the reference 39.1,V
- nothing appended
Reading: 85,V
